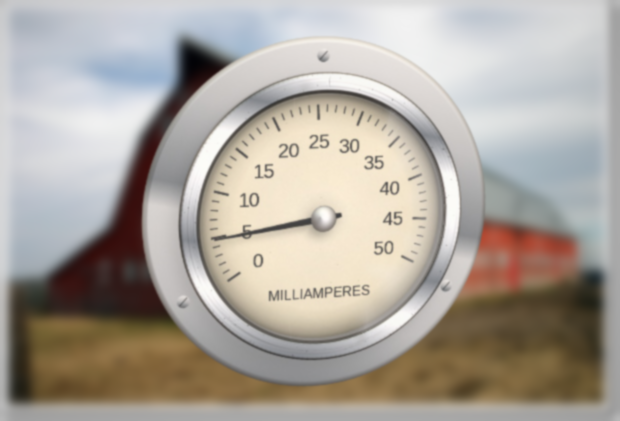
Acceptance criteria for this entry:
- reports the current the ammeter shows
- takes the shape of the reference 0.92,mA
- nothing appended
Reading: 5,mA
